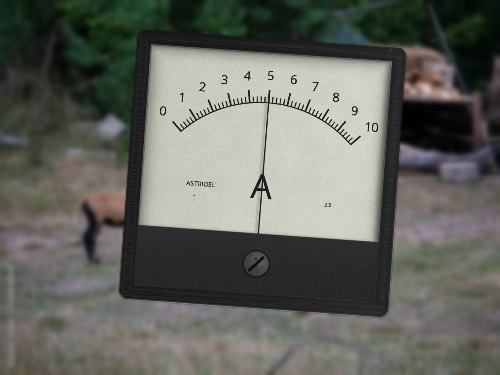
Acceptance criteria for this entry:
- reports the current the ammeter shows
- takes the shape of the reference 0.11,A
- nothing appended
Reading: 5,A
